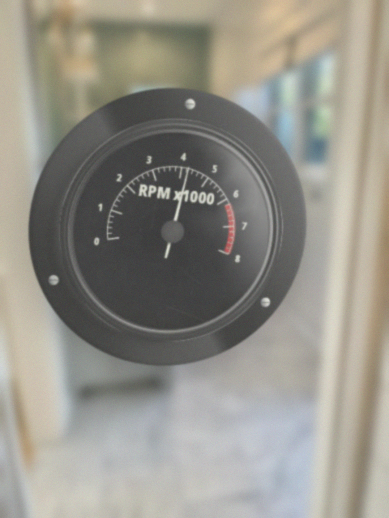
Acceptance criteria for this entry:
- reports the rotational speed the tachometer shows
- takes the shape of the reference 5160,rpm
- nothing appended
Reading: 4200,rpm
